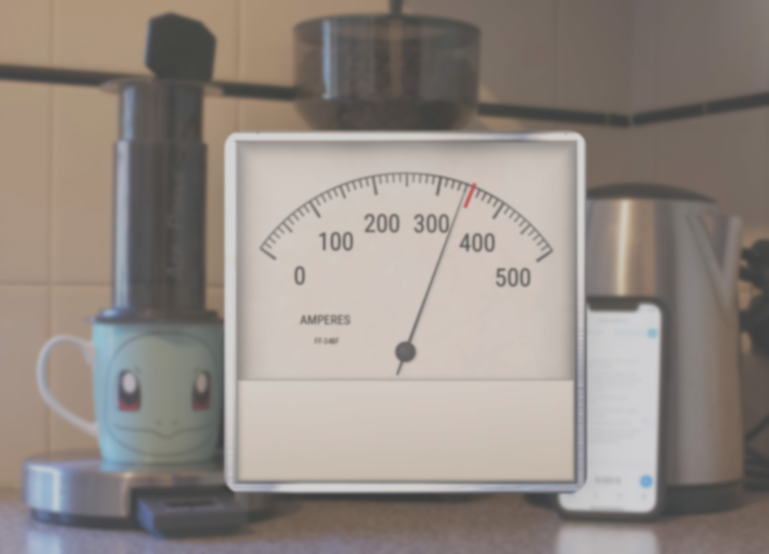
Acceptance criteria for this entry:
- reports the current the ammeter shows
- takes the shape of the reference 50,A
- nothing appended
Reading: 340,A
